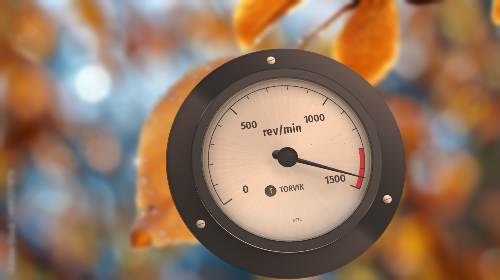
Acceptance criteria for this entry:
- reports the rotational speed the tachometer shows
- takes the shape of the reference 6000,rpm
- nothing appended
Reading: 1450,rpm
